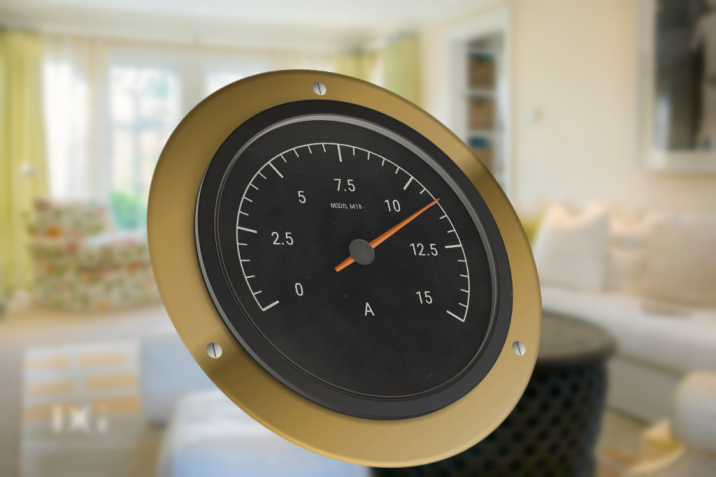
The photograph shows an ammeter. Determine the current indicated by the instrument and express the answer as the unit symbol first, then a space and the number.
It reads A 11
